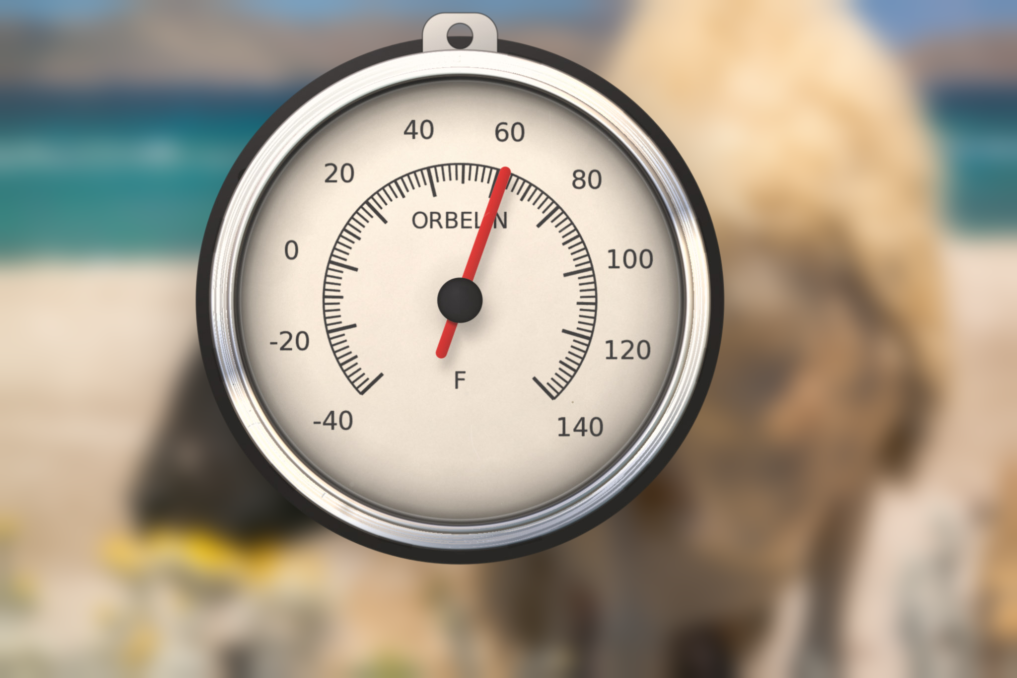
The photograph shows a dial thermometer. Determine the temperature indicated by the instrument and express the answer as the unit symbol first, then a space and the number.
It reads °F 62
